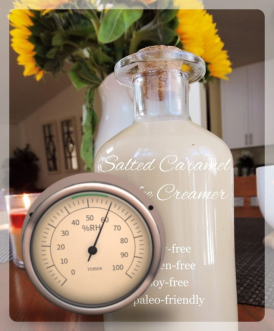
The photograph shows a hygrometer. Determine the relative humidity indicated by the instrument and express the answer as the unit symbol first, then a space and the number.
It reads % 60
